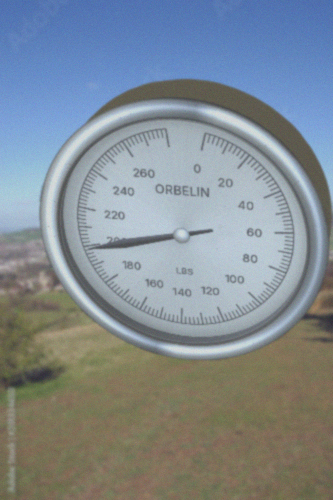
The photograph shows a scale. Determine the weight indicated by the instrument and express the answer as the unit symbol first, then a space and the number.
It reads lb 200
